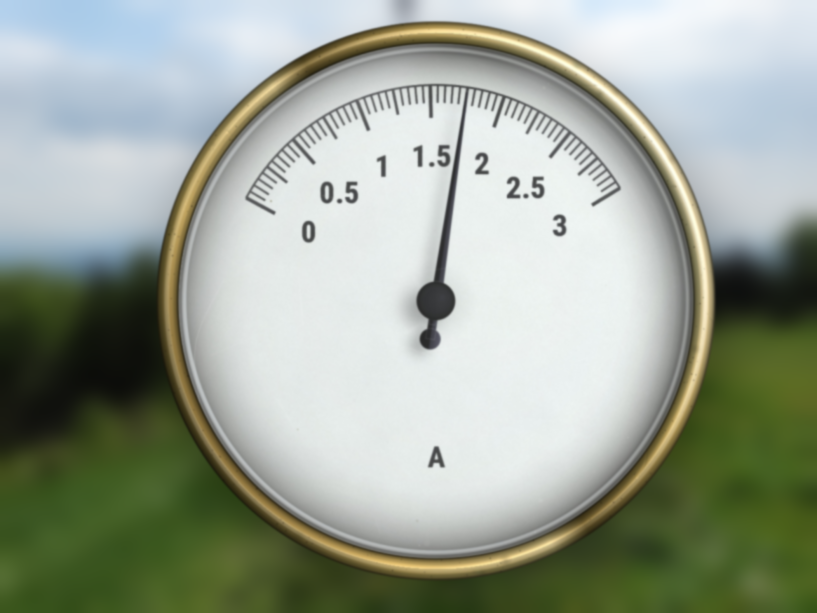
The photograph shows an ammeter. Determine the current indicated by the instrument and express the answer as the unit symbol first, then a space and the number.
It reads A 1.75
